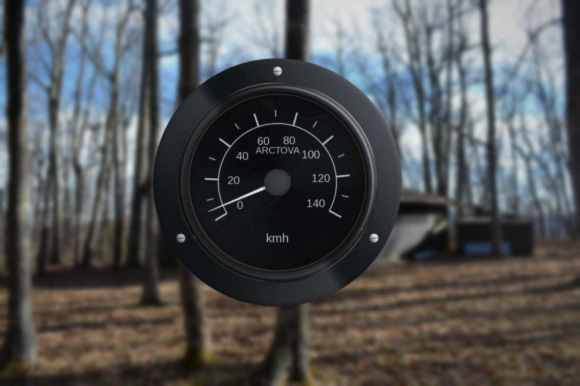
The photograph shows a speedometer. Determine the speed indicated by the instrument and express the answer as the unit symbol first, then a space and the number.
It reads km/h 5
